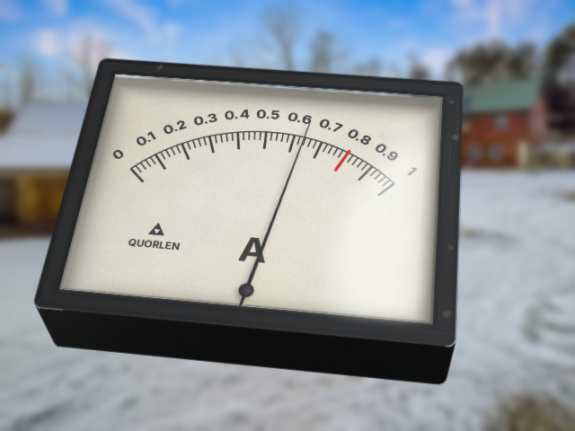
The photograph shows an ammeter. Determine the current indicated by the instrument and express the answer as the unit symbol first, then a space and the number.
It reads A 0.64
